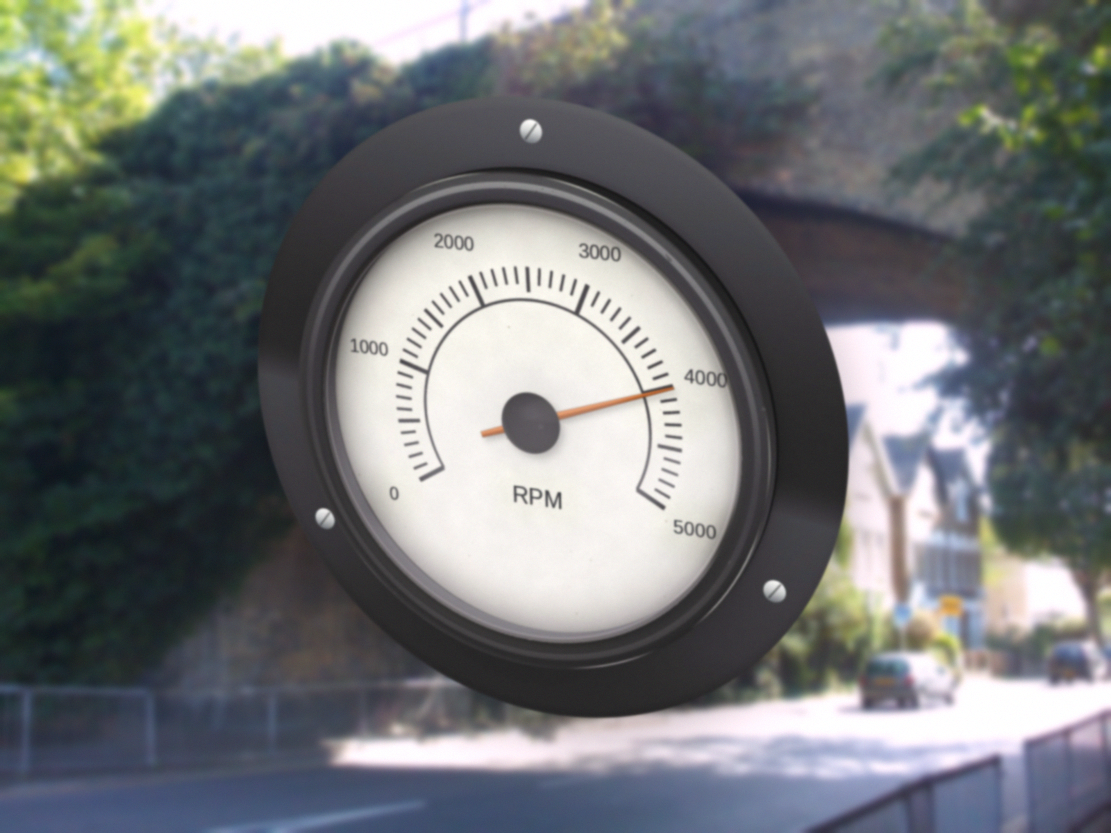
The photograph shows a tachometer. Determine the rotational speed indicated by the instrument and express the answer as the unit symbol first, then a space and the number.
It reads rpm 4000
